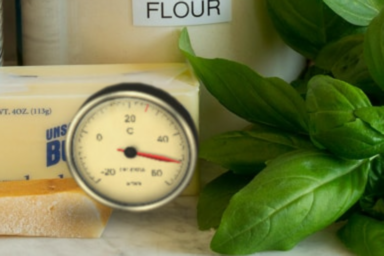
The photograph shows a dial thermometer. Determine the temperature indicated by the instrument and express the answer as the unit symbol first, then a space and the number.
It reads °C 50
